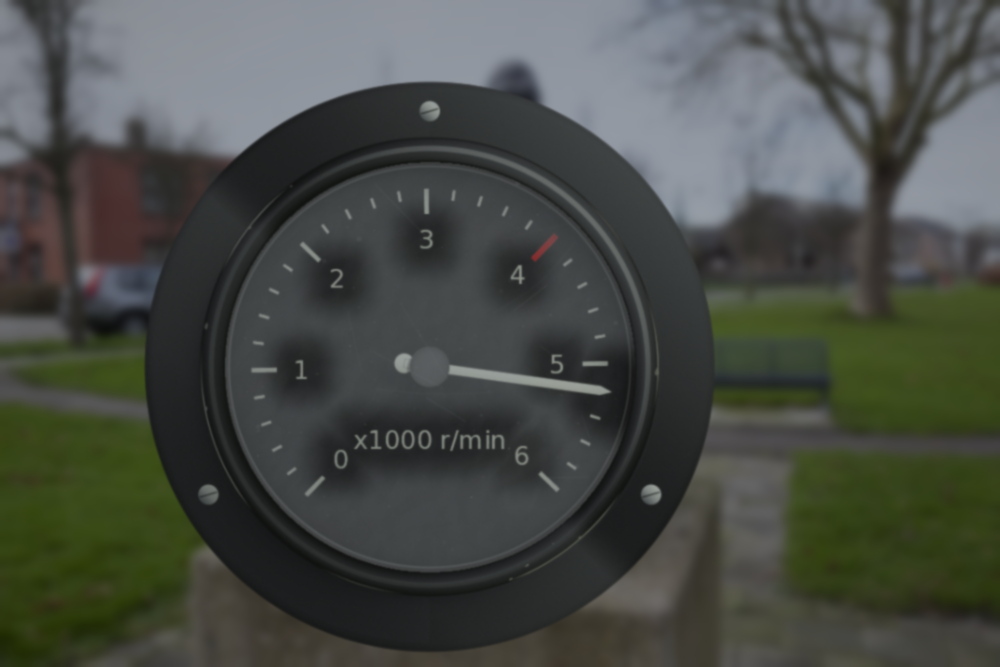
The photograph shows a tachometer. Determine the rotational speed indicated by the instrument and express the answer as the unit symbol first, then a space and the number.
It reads rpm 5200
